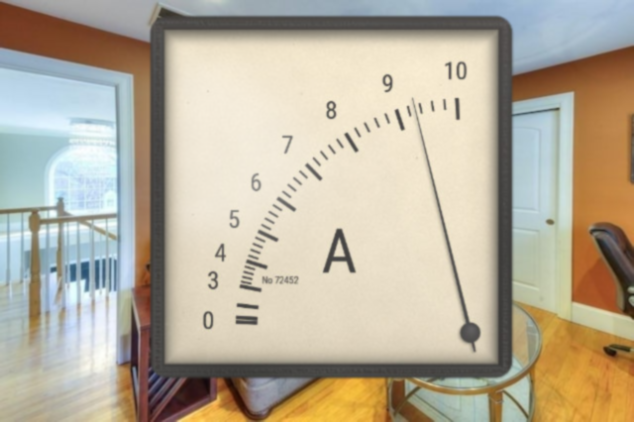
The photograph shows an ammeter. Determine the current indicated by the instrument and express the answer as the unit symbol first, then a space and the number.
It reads A 9.3
